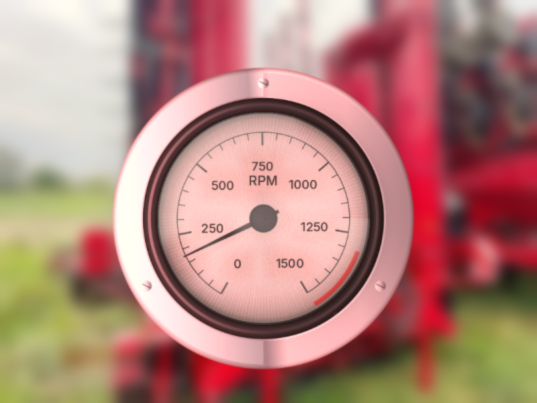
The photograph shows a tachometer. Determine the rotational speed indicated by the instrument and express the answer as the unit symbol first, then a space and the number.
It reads rpm 175
